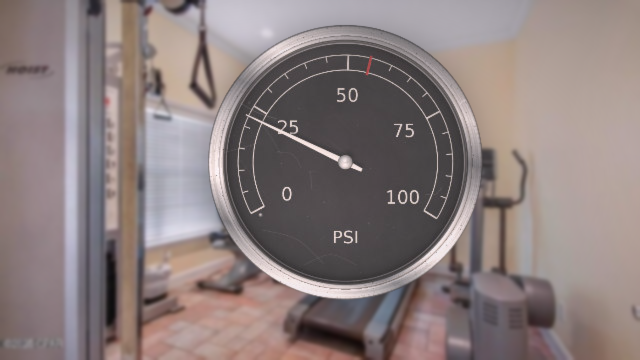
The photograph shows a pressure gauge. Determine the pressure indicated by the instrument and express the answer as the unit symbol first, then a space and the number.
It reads psi 22.5
